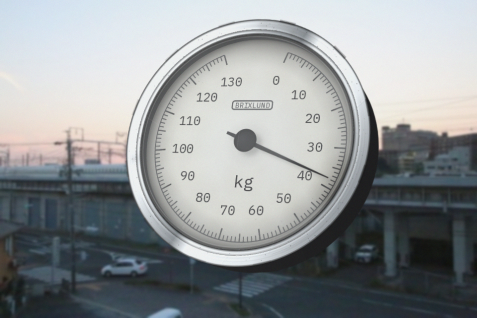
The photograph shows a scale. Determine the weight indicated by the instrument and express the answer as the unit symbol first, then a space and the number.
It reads kg 38
